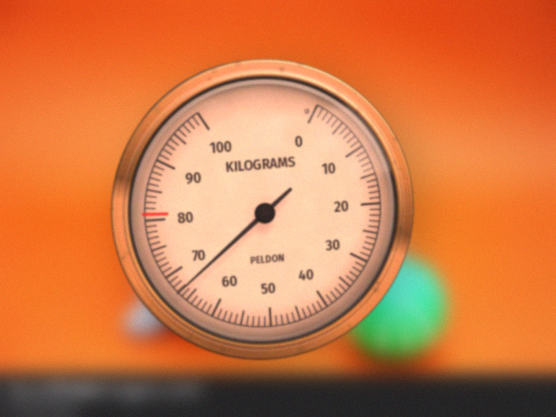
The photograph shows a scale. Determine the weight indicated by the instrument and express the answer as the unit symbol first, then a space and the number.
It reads kg 67
